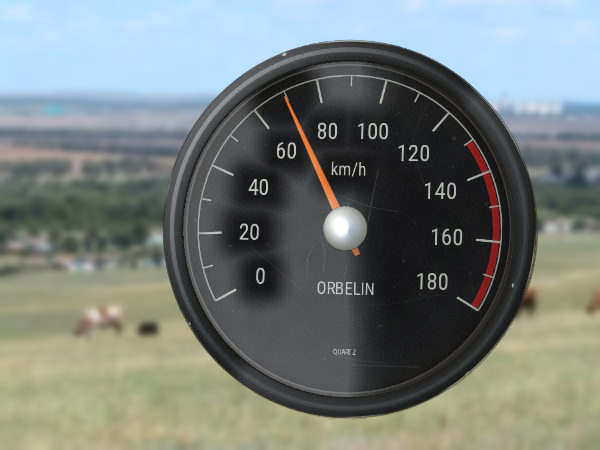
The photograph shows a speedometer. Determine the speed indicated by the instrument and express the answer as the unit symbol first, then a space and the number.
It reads km/h 70
